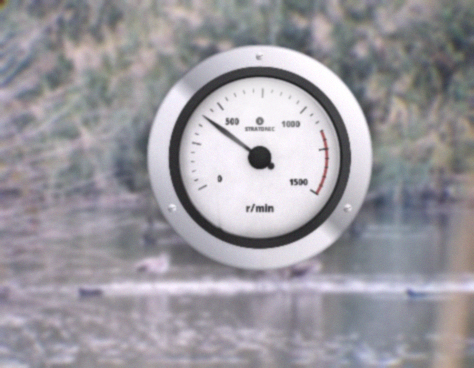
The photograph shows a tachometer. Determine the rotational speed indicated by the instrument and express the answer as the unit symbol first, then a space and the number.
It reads rpm 400
